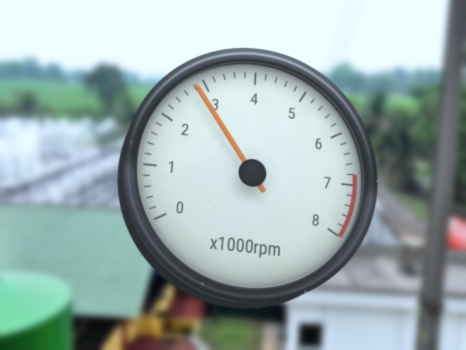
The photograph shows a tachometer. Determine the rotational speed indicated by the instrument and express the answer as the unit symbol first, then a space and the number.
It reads rpm 2800
